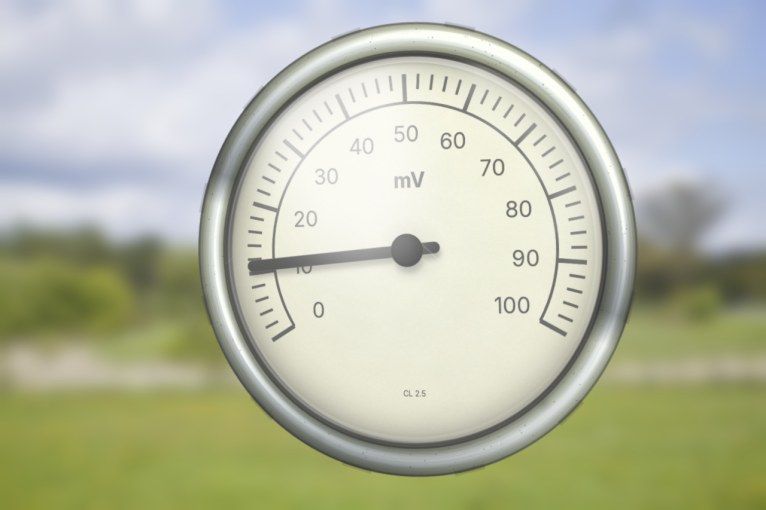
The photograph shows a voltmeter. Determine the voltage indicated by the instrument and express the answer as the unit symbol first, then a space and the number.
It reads mV 11
